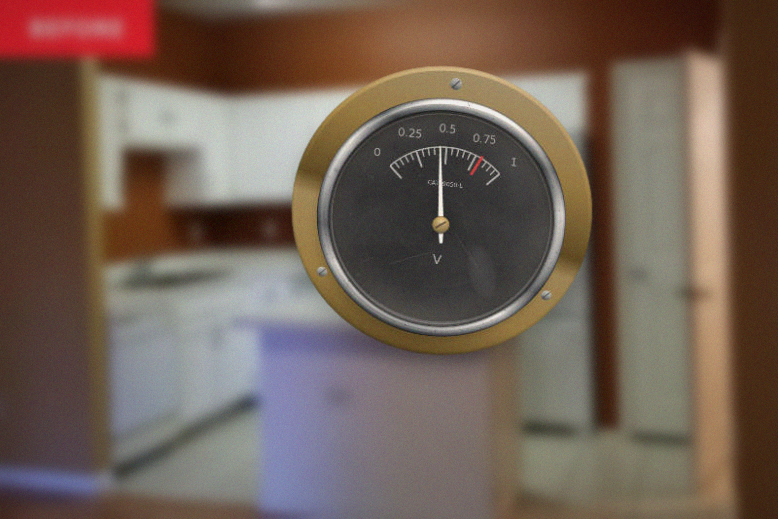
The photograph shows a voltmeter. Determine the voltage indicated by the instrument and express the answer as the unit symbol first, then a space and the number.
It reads V 0.45
